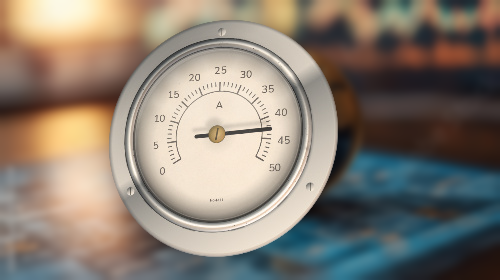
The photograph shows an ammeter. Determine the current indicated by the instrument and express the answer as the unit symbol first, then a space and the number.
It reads A 43
